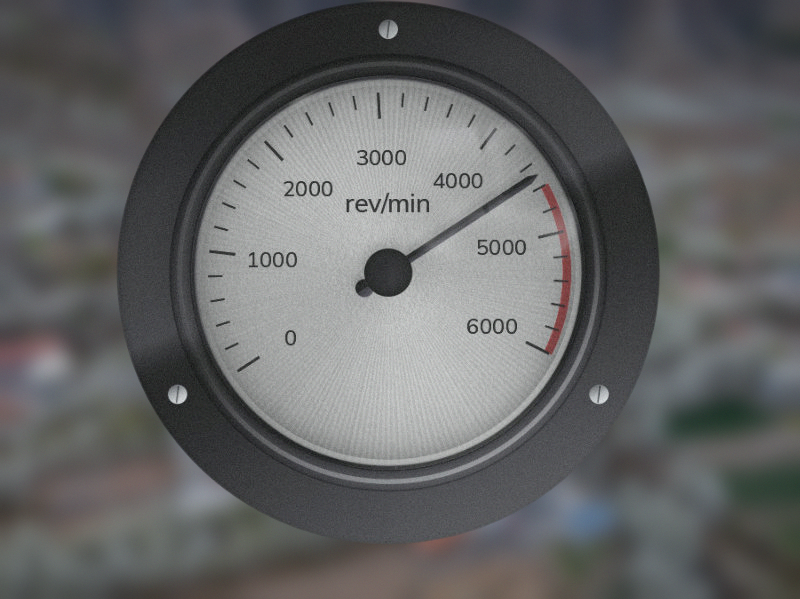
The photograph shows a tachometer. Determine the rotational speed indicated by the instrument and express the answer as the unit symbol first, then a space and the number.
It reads rpm 4500
